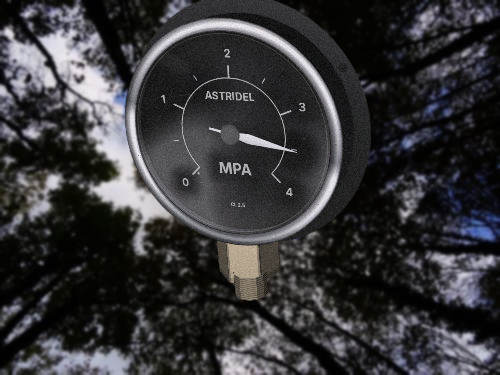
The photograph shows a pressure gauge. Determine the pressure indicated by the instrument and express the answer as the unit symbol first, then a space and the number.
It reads MPa 3.5
